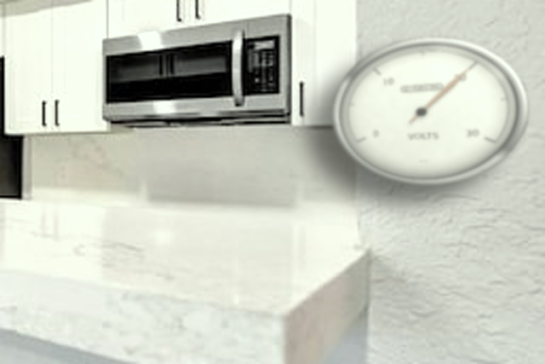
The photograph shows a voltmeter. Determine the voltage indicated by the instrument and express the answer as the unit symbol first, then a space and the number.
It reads V 20
